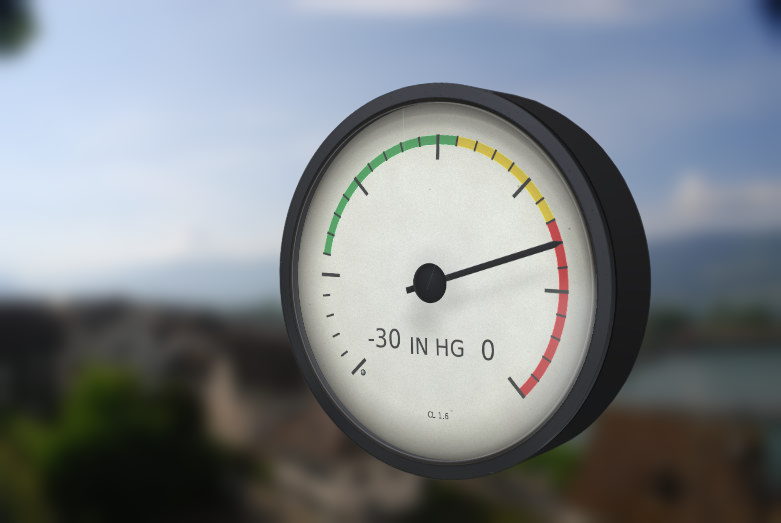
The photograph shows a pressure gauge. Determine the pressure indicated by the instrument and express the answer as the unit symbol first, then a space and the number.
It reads inHg -7
